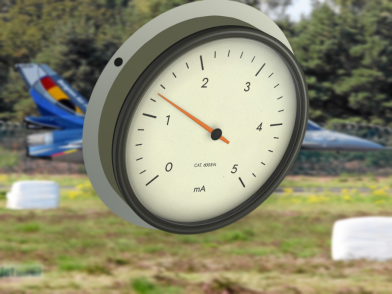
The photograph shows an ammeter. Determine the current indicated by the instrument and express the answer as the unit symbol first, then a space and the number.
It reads mA 1.3
